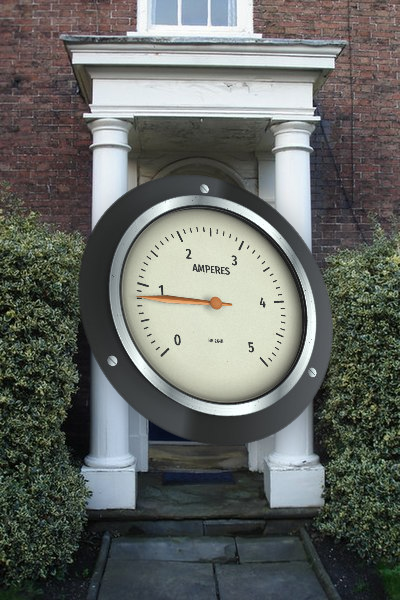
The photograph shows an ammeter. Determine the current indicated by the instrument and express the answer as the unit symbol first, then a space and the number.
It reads A 0.8
